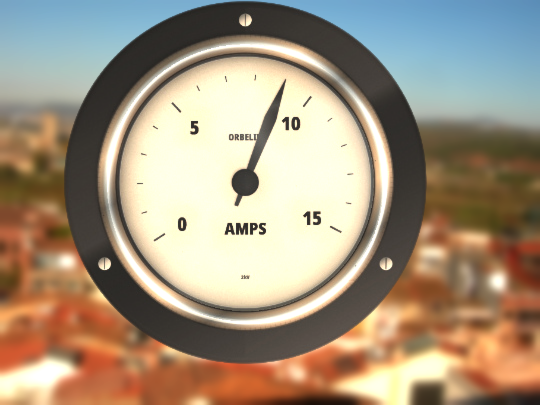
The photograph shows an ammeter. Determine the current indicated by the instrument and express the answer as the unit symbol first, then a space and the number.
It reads A 9
